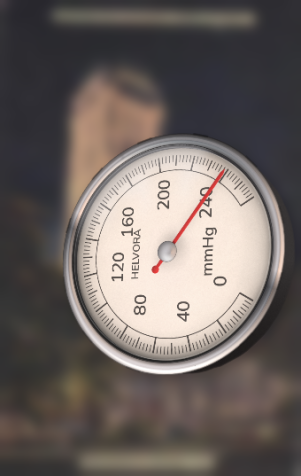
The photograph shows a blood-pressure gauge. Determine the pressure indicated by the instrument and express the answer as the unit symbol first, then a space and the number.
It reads mmHg 240
